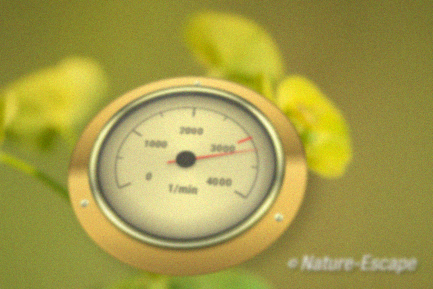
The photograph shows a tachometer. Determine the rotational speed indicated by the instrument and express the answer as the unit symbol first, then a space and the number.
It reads rpm 3250
